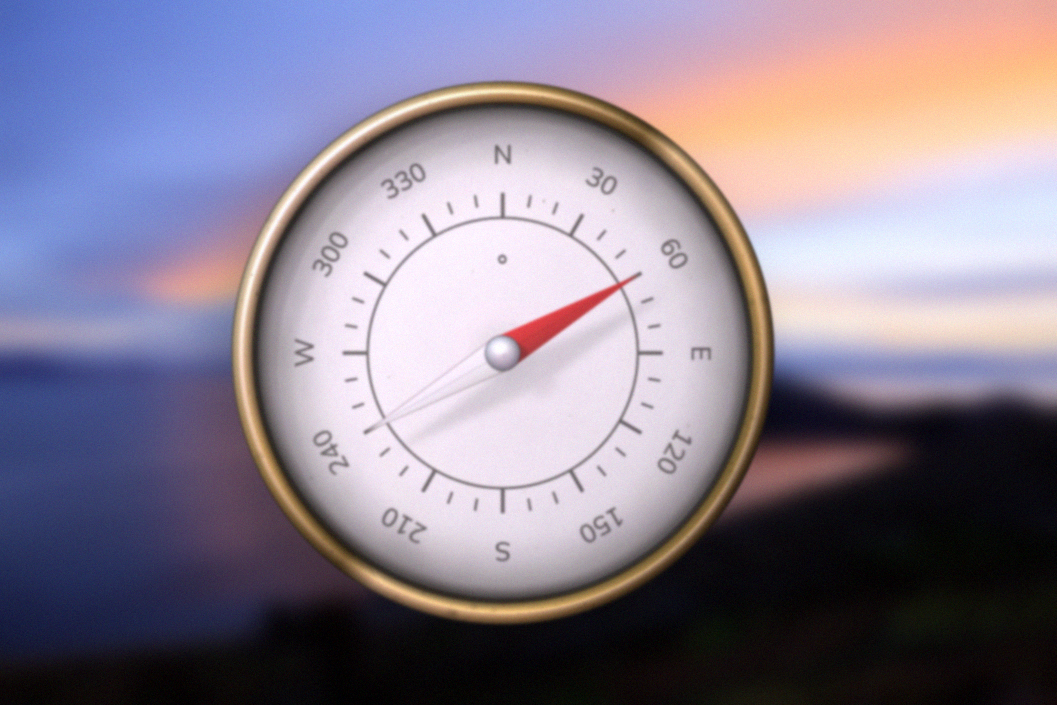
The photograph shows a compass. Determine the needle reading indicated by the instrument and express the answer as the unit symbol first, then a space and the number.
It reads ° 60
